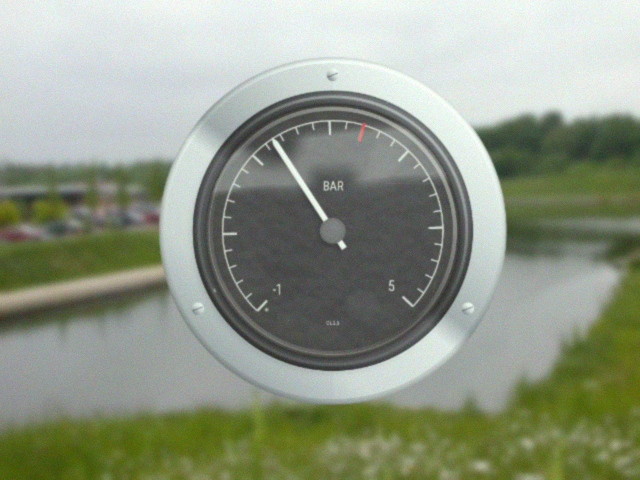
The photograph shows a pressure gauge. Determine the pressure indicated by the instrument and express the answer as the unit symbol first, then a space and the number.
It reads bar 1.3
